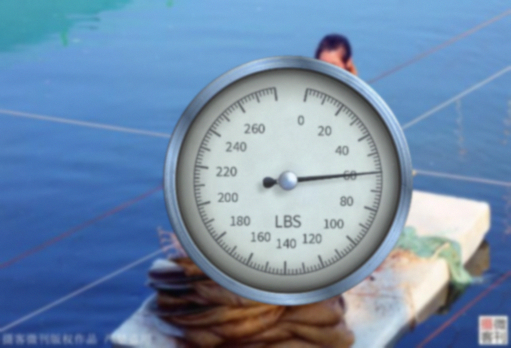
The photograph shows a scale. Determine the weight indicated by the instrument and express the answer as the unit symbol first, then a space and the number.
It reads lb 60
